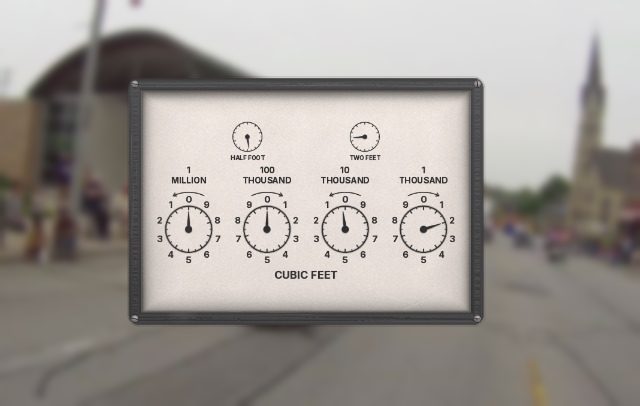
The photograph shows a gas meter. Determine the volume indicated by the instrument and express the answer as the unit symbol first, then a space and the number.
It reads ft³ 200
